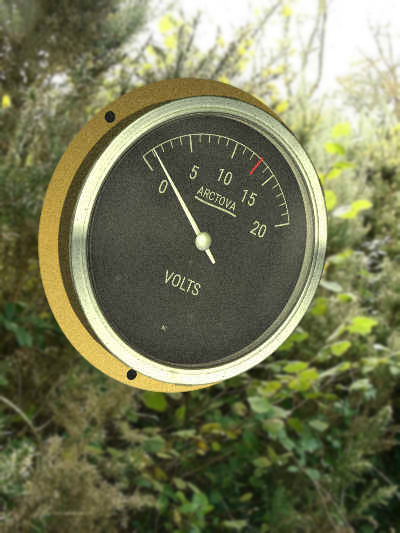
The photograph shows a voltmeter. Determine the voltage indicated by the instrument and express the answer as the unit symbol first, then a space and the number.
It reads V 1
